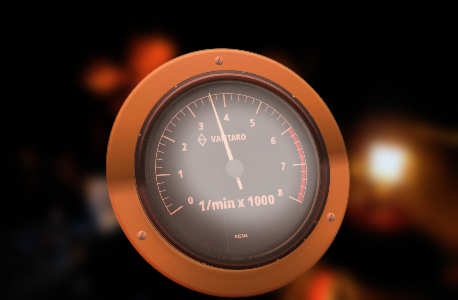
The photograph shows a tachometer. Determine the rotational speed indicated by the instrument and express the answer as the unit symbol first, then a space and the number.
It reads rpm 3600
